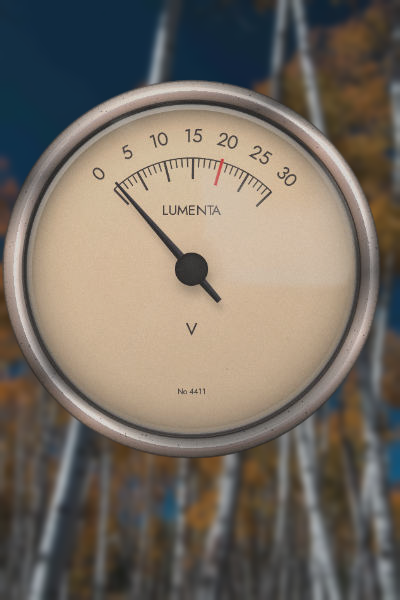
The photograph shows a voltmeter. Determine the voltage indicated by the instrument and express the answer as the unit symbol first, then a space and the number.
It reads V 1
